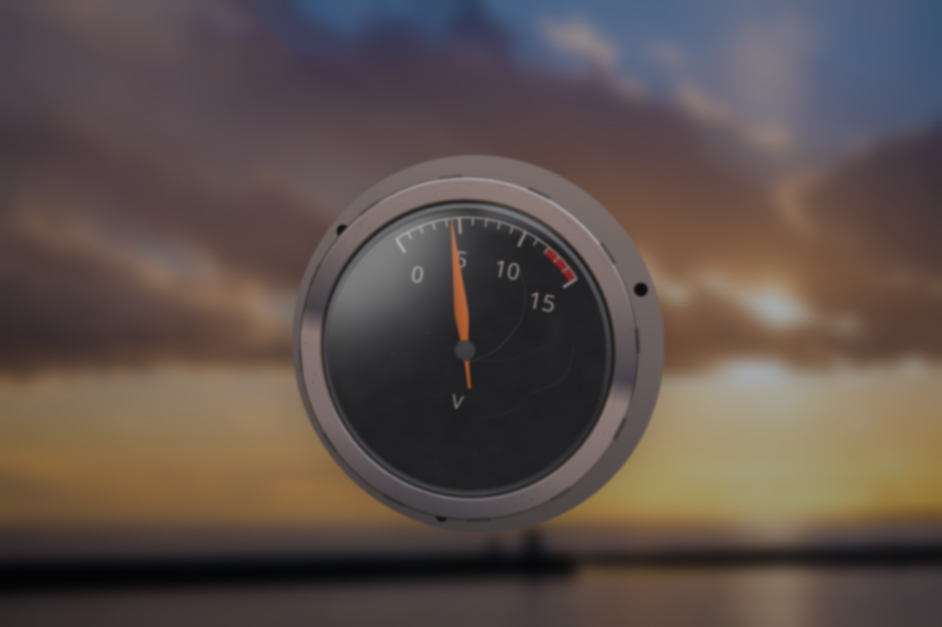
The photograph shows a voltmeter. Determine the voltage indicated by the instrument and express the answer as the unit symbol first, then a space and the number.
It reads V 4.5
